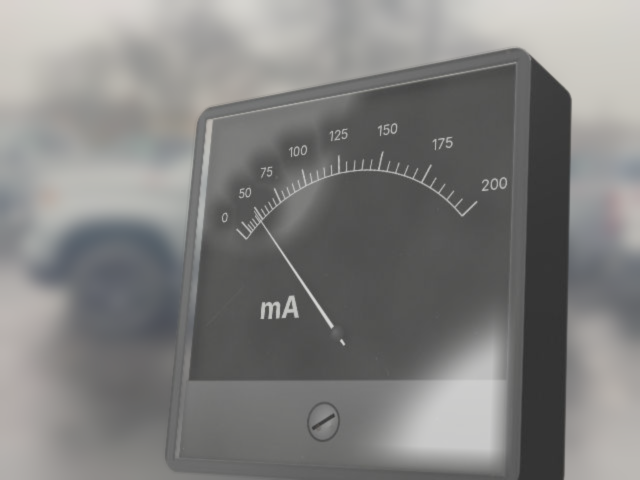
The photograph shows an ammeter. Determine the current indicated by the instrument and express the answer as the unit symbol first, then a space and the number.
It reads mA 50
